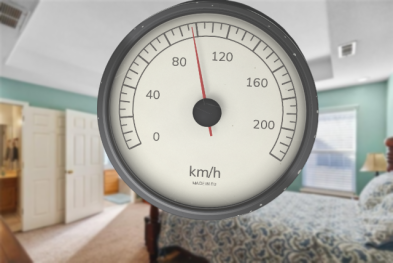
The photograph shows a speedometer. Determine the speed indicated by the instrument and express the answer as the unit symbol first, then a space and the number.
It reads km/h 97.5
